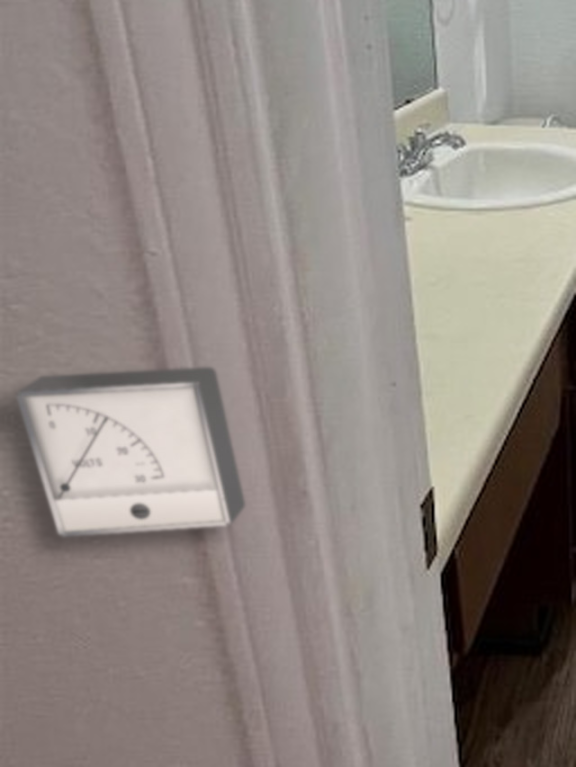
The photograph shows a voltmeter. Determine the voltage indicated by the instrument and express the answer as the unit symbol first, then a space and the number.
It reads V 12
